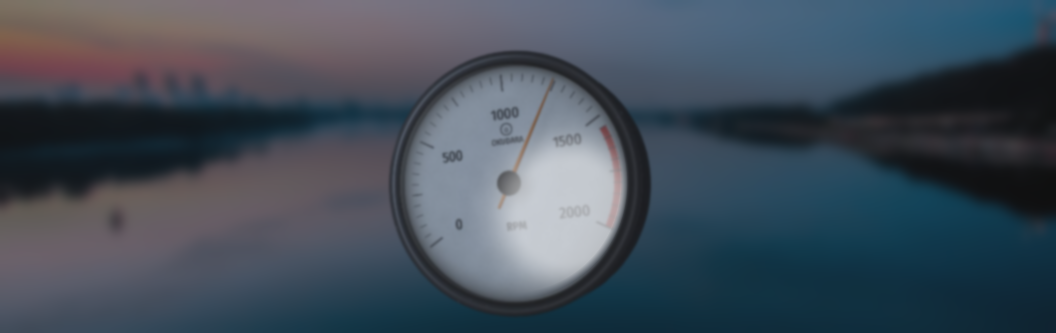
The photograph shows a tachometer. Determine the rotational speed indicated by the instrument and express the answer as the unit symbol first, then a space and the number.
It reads rpm 1250
